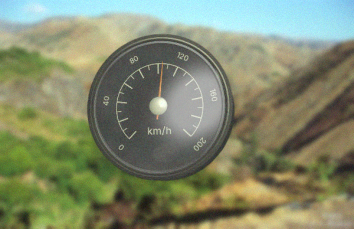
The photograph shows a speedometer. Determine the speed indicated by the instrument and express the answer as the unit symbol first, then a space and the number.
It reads km/h 105
